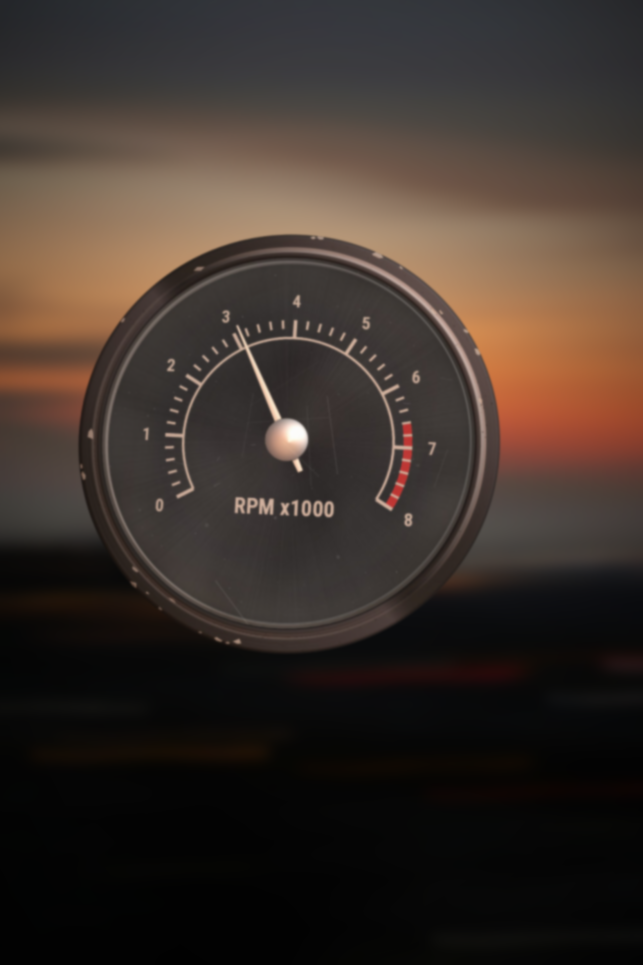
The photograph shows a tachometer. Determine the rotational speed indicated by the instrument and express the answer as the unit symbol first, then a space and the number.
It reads rpm 3100
